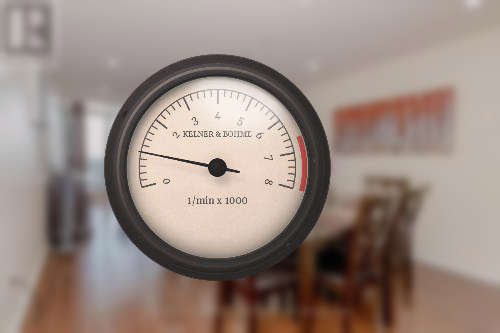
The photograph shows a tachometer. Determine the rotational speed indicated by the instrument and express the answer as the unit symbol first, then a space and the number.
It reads rpm 1000
